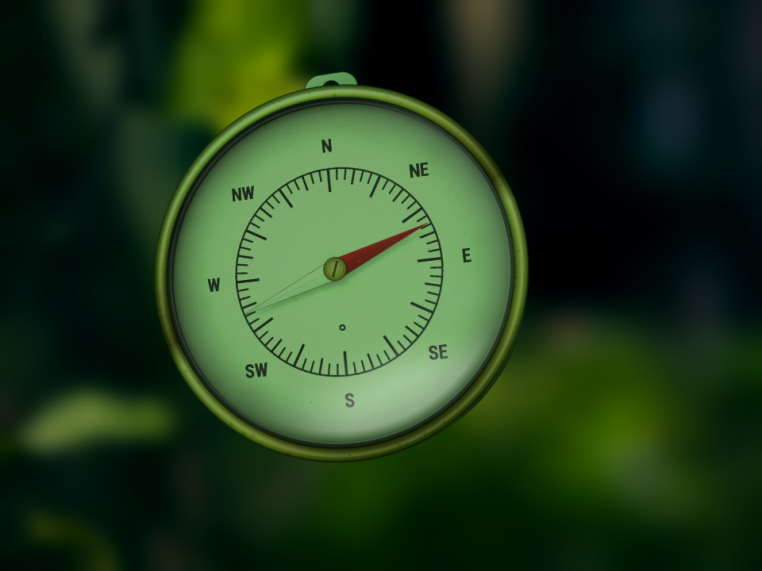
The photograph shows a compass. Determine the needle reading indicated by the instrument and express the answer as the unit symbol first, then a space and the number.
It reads ° 70
